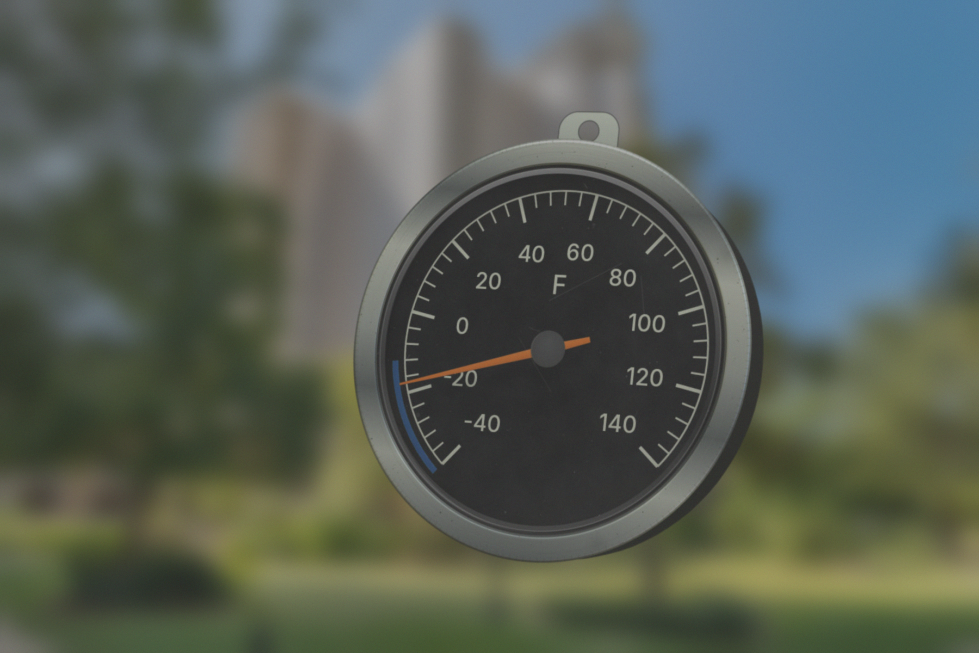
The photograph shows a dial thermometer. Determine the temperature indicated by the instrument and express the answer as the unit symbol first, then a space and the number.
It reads °F -18
